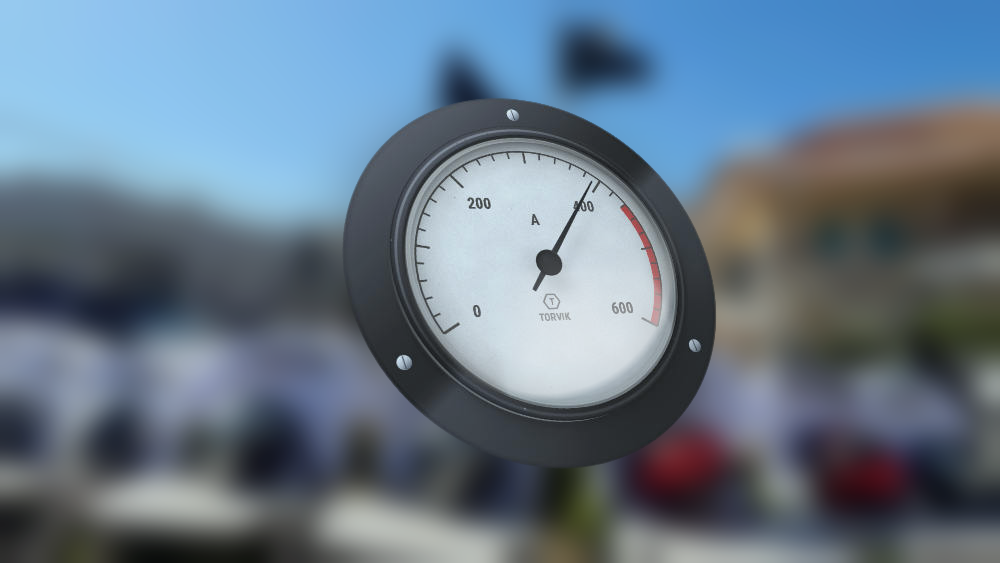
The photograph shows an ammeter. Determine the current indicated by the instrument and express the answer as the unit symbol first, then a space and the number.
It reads A 390
